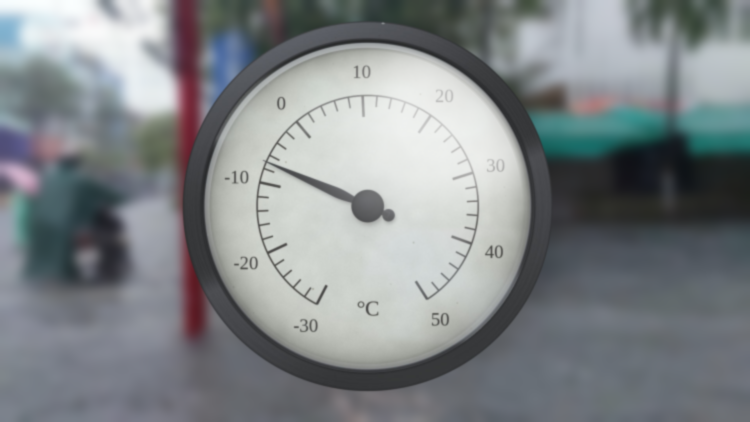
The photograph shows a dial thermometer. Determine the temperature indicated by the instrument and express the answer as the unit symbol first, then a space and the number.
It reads °C -7
